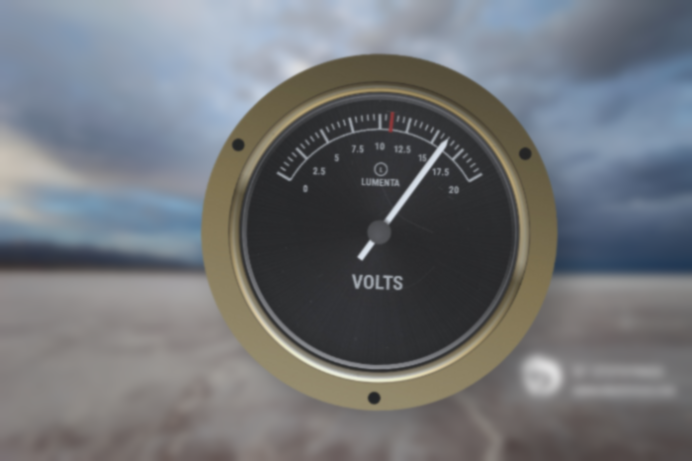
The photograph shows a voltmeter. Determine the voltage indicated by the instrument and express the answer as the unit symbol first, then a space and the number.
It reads V 16
